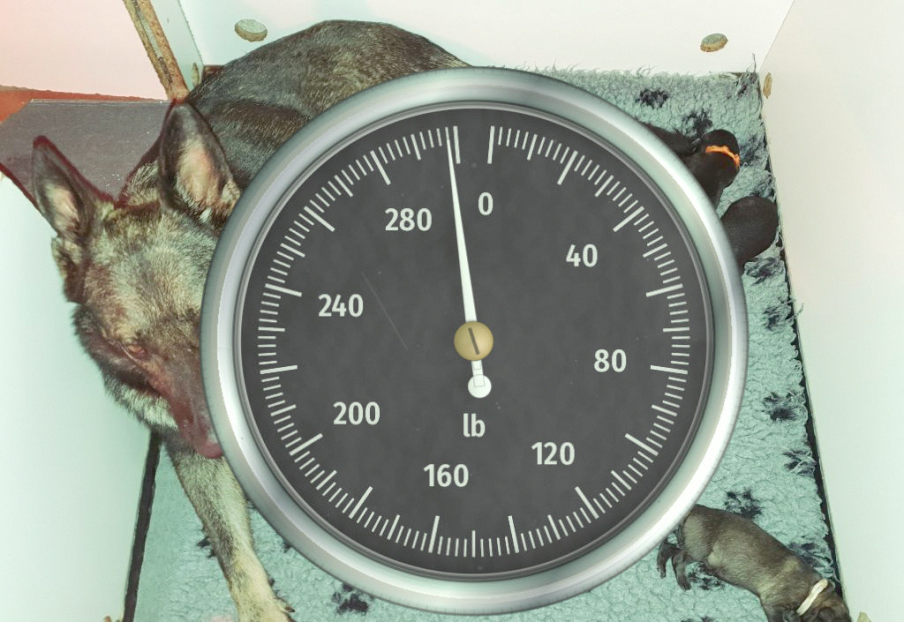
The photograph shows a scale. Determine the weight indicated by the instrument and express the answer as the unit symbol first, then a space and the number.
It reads lb 298
